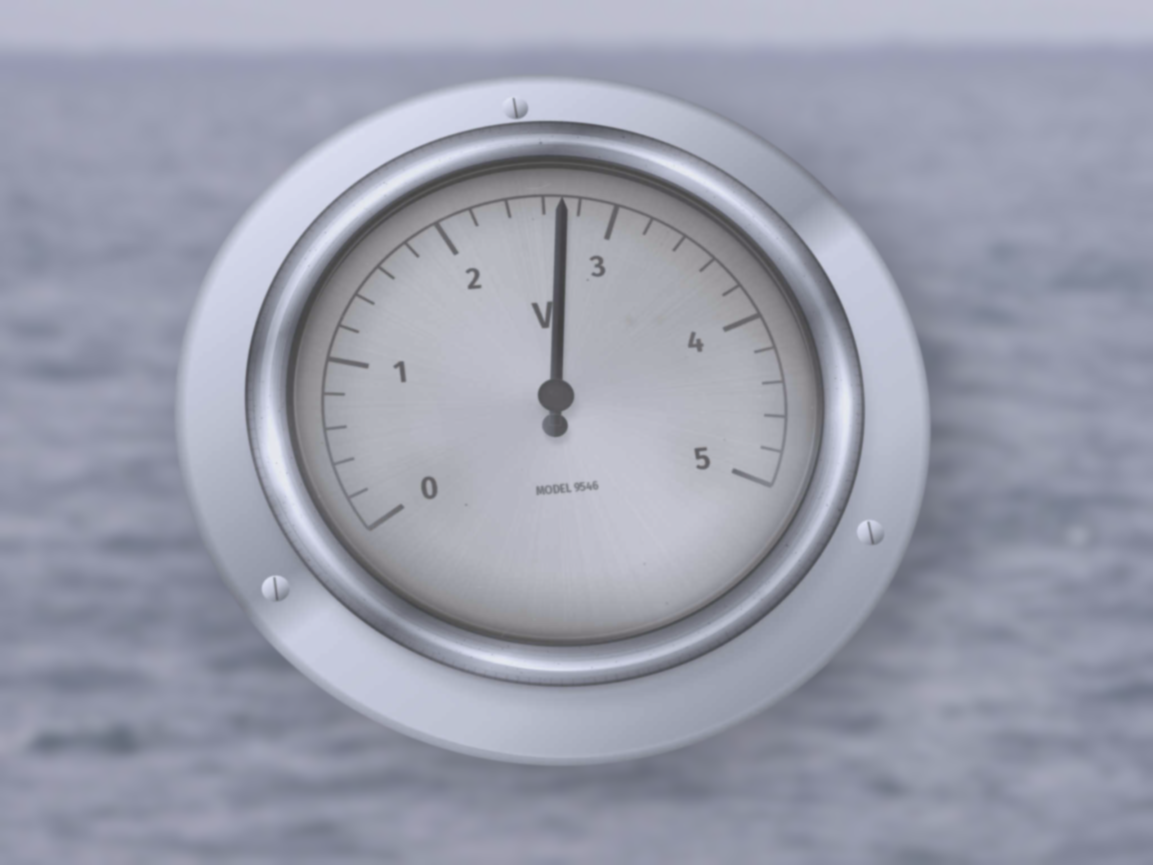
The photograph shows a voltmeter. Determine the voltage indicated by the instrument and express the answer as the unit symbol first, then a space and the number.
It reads V 2.7
